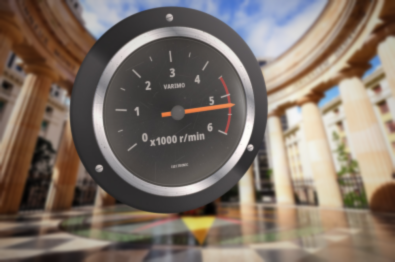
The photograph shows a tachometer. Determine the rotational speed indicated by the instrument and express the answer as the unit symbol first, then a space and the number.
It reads rpm 5250
